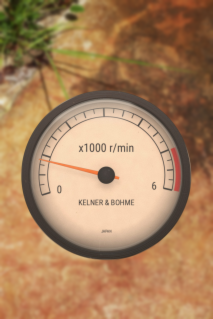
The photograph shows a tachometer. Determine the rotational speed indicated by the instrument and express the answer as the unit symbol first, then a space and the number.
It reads rpm 875
